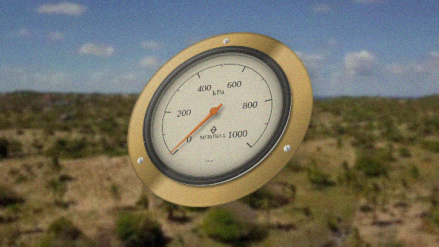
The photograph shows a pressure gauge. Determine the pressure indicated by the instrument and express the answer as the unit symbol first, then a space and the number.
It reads kPa 0
